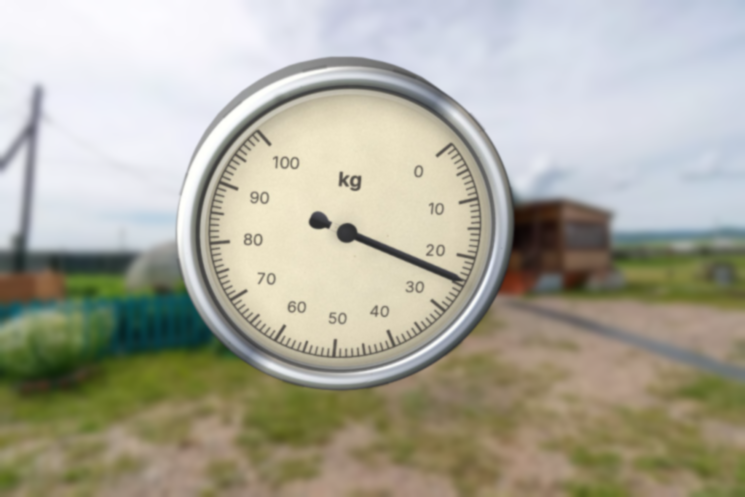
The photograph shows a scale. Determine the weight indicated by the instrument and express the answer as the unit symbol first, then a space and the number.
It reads kg 24
